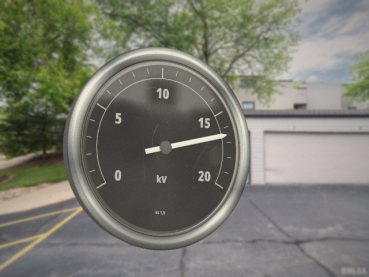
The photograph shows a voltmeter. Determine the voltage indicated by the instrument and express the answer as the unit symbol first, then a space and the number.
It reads kV 16.5
